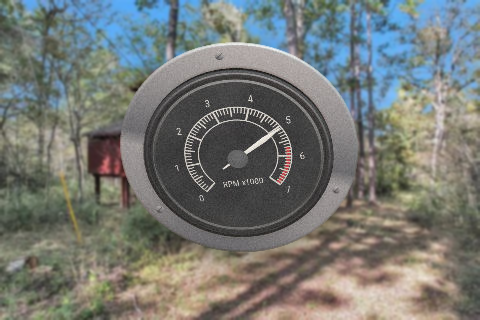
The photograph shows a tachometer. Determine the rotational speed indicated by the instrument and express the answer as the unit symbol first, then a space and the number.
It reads rpm 5000
